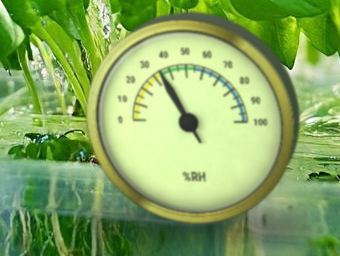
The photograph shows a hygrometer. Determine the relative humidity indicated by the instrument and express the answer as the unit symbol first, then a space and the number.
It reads % 35
